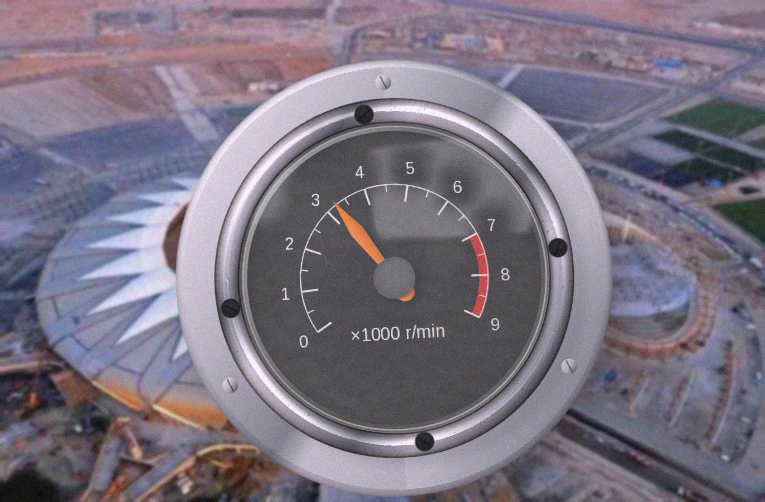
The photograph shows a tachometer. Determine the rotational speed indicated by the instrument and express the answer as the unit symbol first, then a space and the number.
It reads rpm 3250
